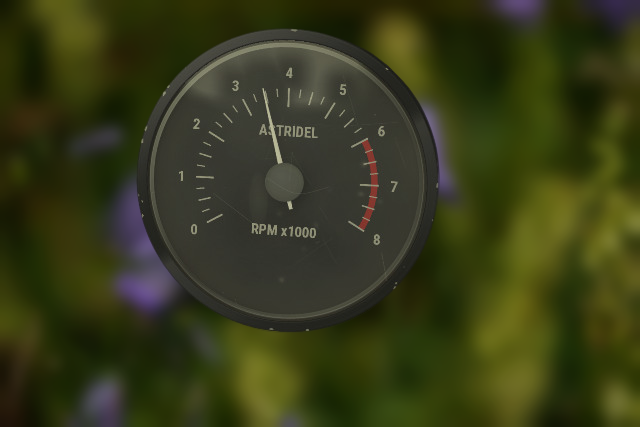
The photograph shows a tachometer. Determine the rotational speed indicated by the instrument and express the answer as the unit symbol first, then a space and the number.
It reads rpm 3500
